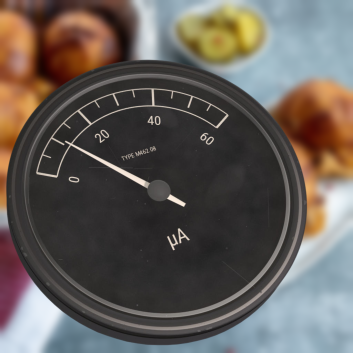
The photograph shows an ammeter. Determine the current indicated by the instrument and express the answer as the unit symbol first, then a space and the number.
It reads µA 10
